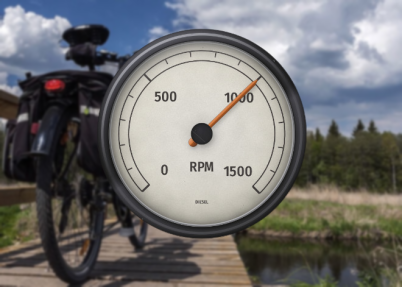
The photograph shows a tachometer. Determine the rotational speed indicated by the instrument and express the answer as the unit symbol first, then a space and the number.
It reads rpm 1000
